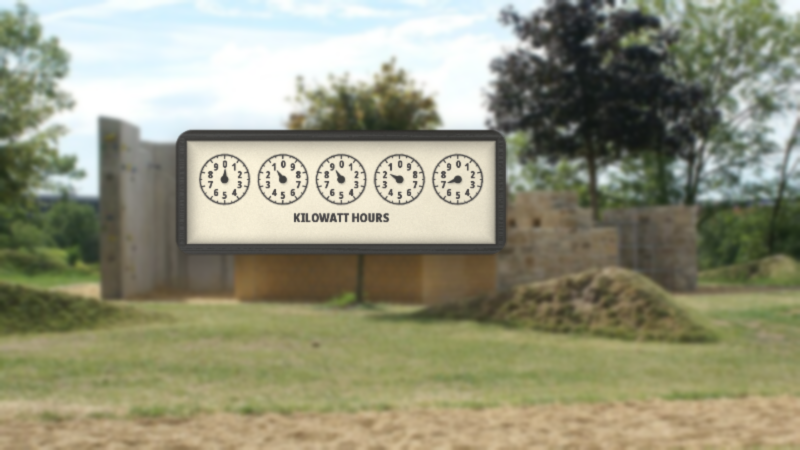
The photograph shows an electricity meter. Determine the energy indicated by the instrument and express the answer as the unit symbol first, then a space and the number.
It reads kWh 917
